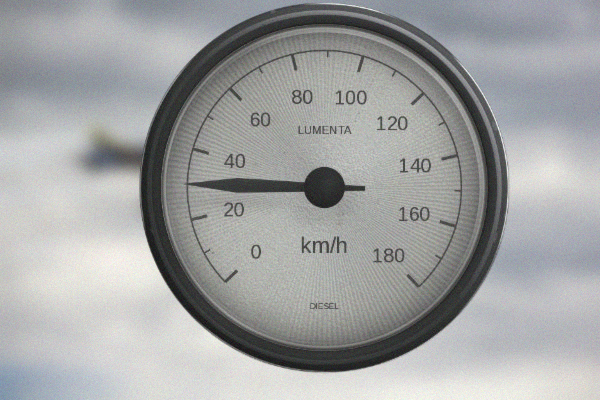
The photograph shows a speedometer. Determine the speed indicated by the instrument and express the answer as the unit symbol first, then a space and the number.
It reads km/h 30
